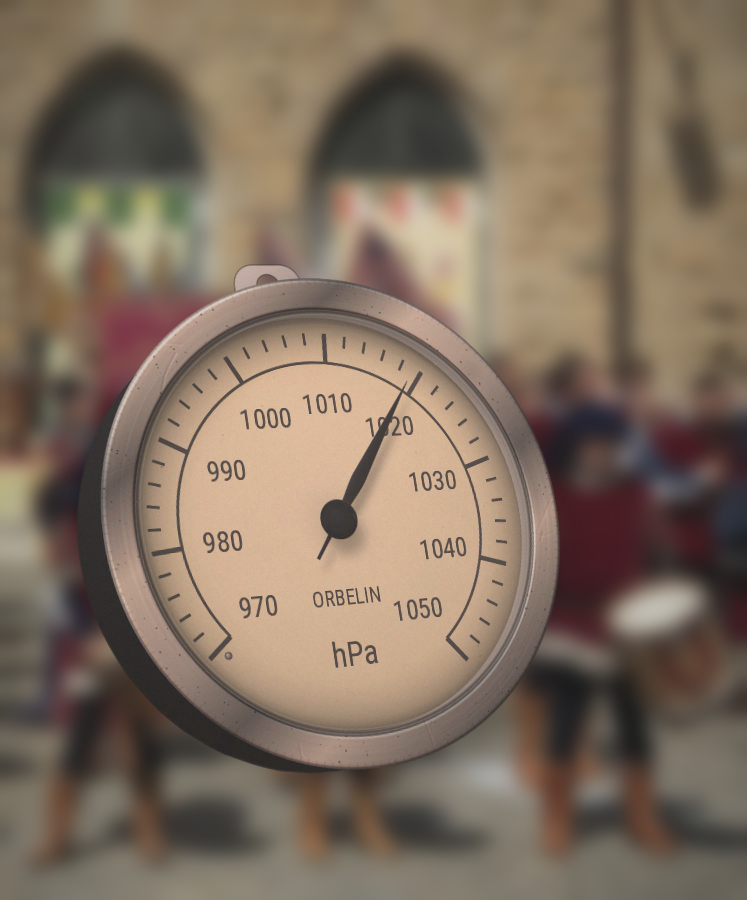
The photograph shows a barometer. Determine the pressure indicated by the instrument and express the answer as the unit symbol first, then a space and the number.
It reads hPa 1019
